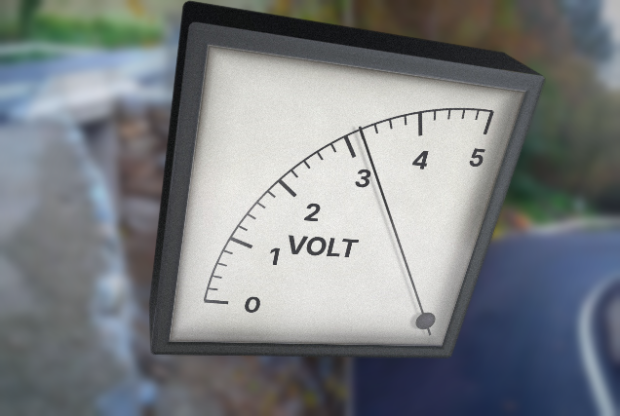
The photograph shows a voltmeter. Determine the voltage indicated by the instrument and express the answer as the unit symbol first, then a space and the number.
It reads V 3.2
